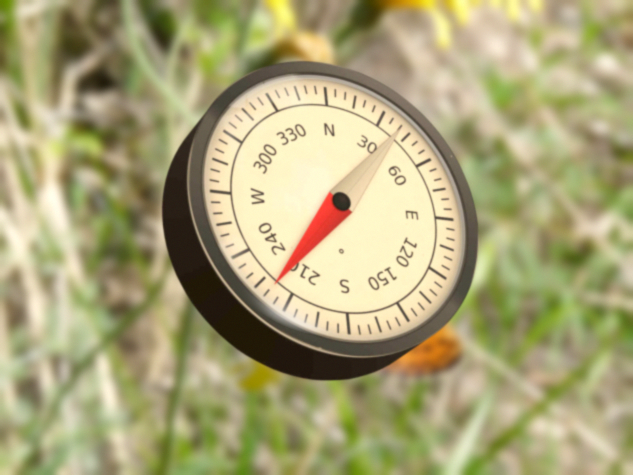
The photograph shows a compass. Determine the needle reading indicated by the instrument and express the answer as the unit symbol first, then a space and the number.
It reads ° 220
